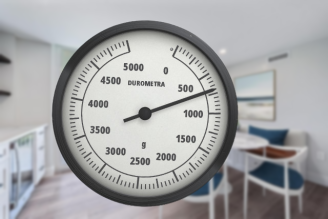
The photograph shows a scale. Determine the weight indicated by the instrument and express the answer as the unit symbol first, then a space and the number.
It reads g 700
